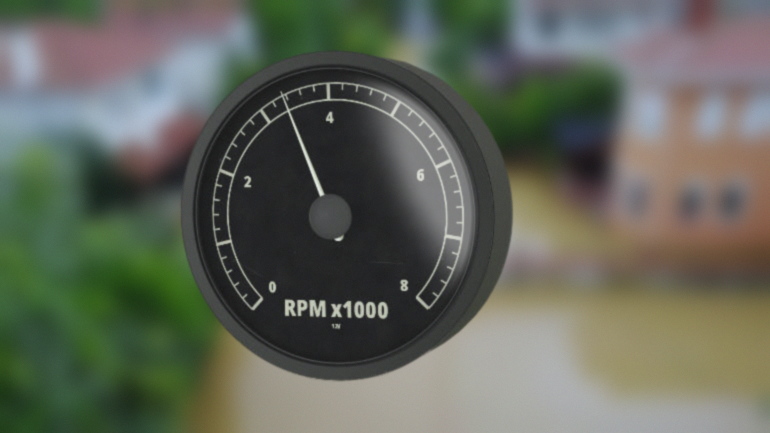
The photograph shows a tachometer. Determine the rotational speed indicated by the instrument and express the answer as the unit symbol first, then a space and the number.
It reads rpm 3400
